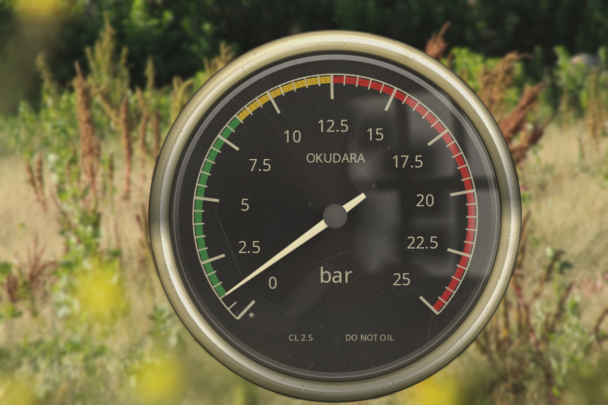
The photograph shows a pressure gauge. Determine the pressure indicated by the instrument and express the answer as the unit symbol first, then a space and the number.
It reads bar 1
